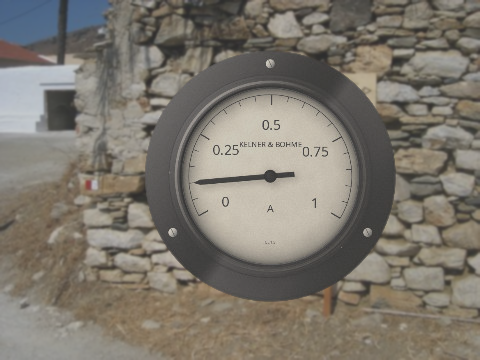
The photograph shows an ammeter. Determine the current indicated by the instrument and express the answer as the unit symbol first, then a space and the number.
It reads A 0.1
